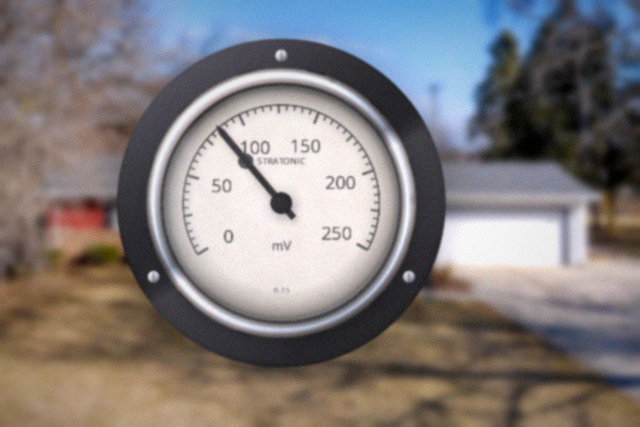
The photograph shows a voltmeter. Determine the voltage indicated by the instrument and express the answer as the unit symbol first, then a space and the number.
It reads mV 85
